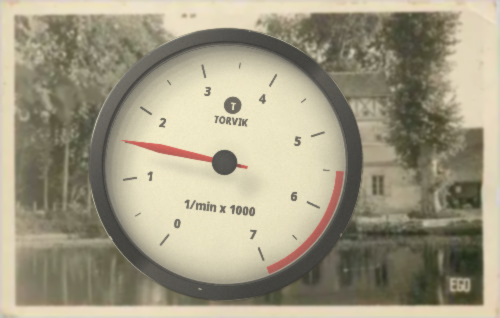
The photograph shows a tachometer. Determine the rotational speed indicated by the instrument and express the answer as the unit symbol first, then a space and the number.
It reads rpm 1500
